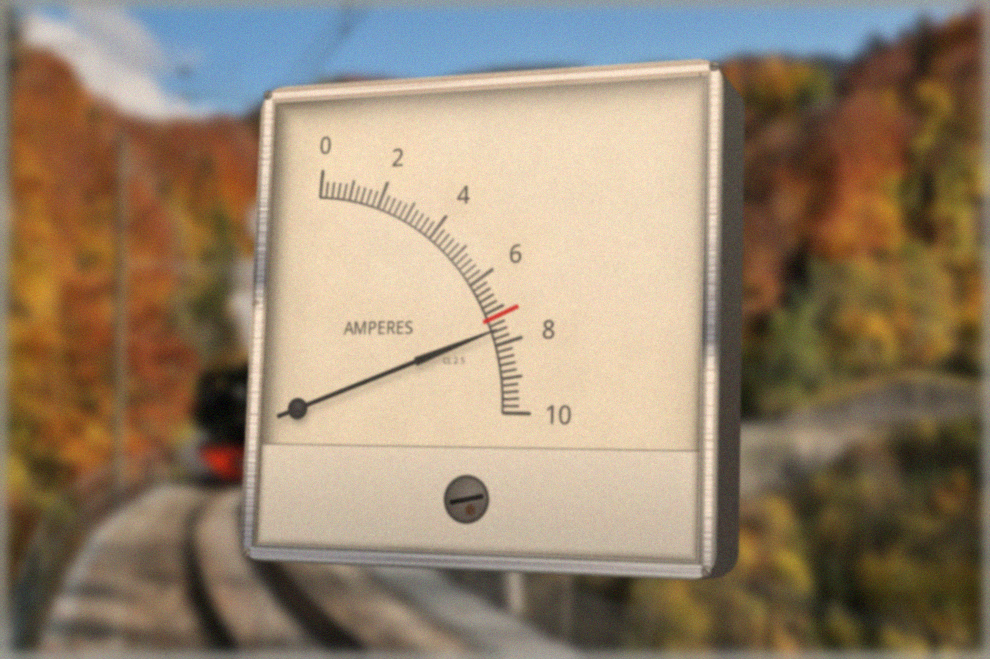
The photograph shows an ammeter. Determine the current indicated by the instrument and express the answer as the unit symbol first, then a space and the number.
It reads A 7.6
